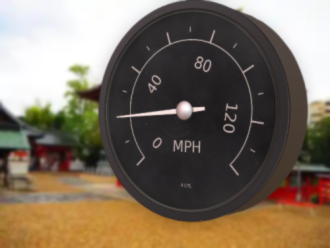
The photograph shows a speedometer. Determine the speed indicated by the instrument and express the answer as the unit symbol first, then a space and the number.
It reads mph 20
